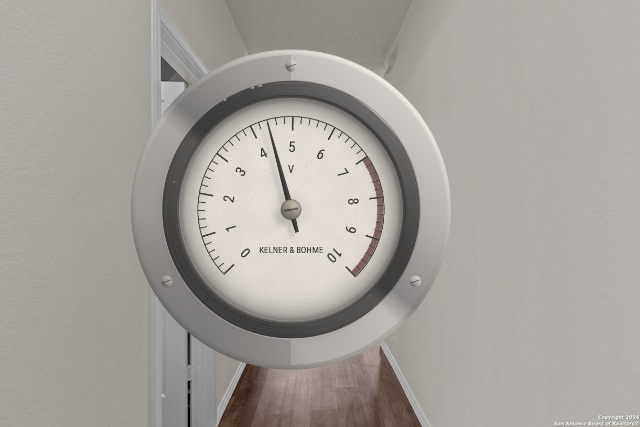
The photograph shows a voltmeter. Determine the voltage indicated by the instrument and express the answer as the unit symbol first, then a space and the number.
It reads V 4.4
